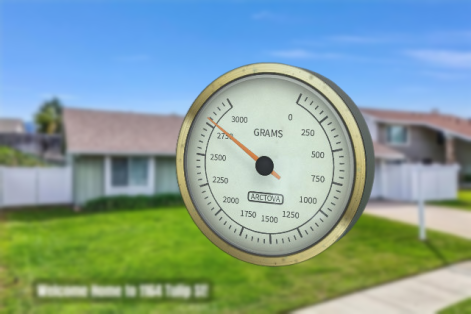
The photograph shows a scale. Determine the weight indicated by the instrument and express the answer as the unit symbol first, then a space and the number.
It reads g 2800
